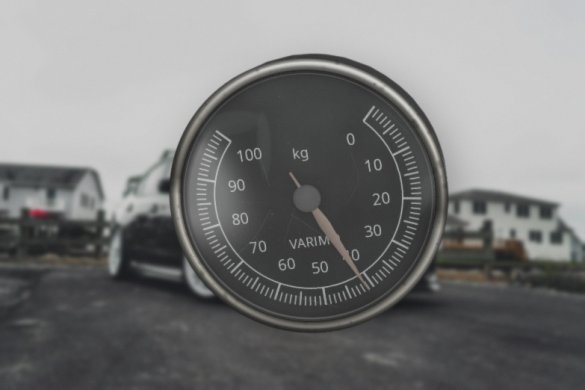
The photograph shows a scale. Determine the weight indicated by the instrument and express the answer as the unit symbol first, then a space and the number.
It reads kg 41
